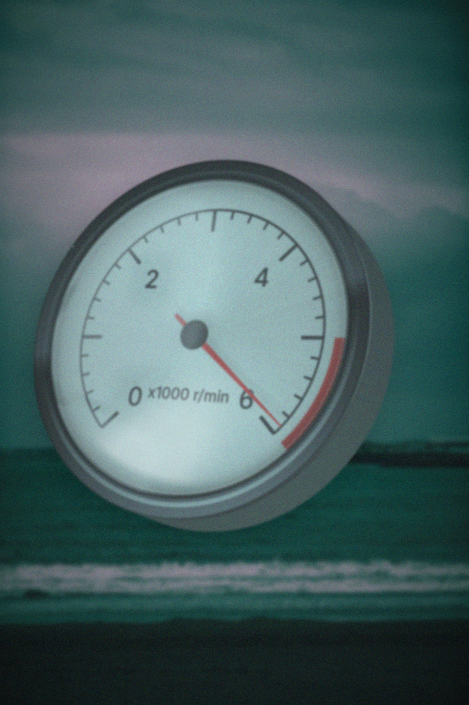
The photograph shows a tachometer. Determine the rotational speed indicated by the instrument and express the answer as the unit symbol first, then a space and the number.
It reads rpm 5900
